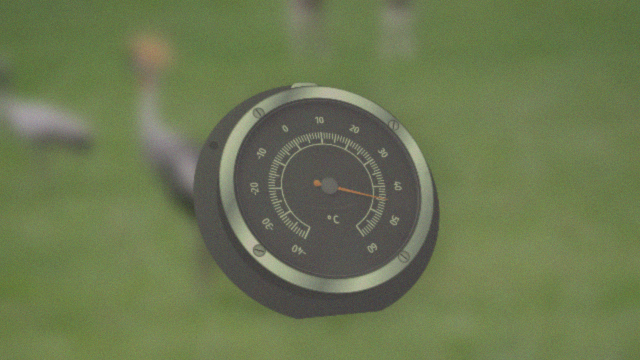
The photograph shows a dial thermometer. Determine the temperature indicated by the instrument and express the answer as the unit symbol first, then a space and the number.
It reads °C 45
